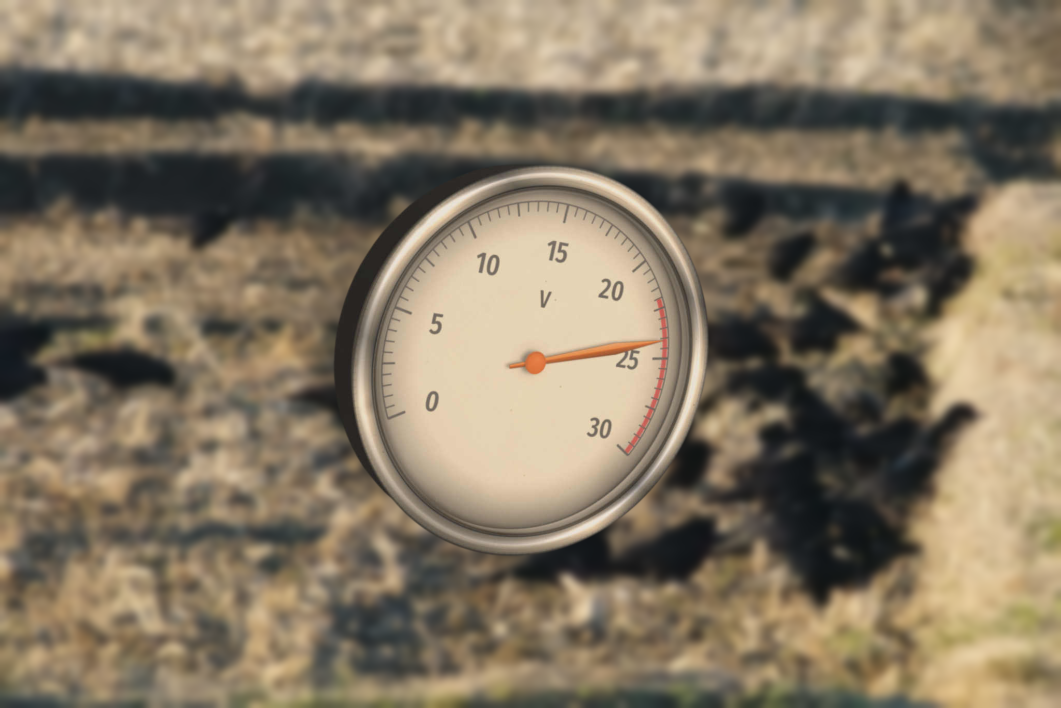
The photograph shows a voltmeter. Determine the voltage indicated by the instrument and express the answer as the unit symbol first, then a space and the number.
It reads V 24
